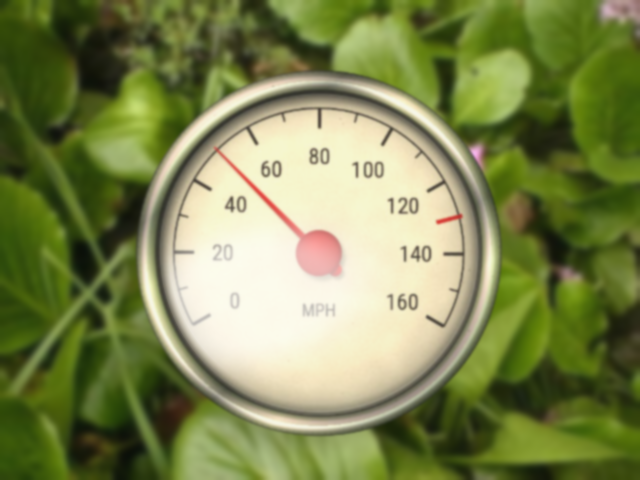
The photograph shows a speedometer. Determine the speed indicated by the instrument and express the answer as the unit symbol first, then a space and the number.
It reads mph 50
